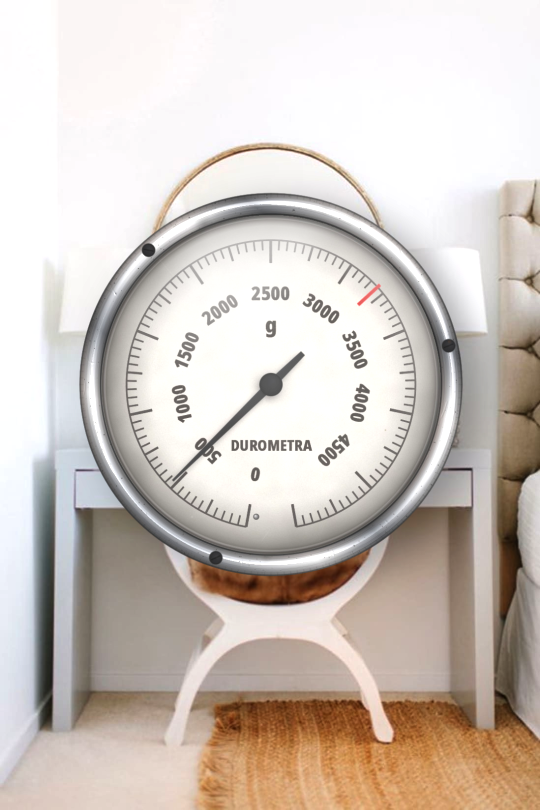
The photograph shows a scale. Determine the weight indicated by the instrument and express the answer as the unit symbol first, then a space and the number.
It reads g 525
